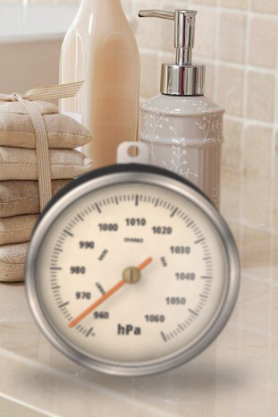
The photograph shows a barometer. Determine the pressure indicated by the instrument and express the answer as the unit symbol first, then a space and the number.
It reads hPa 965
